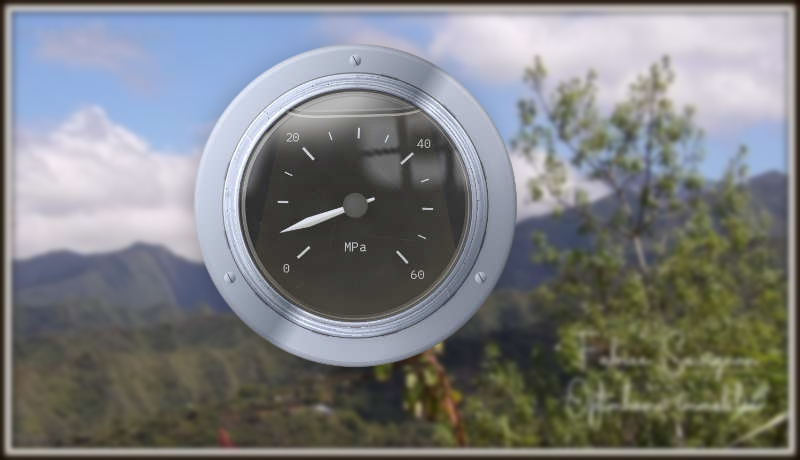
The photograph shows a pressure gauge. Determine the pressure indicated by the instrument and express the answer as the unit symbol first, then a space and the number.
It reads MPa 5
